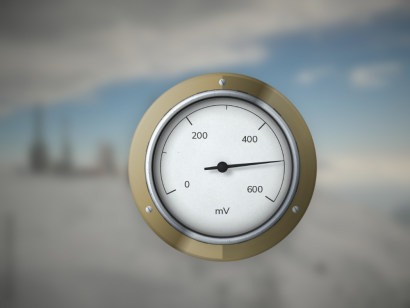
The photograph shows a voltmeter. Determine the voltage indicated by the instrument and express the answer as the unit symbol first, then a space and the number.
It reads mV 500
